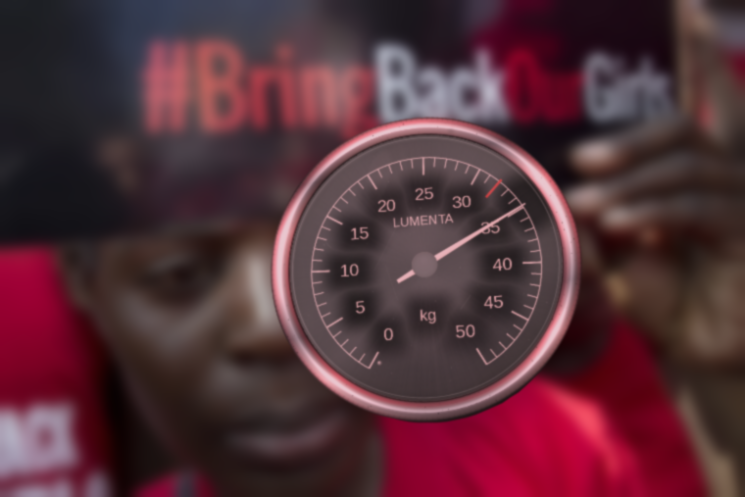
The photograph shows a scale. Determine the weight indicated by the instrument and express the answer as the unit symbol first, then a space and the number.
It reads kg 35
